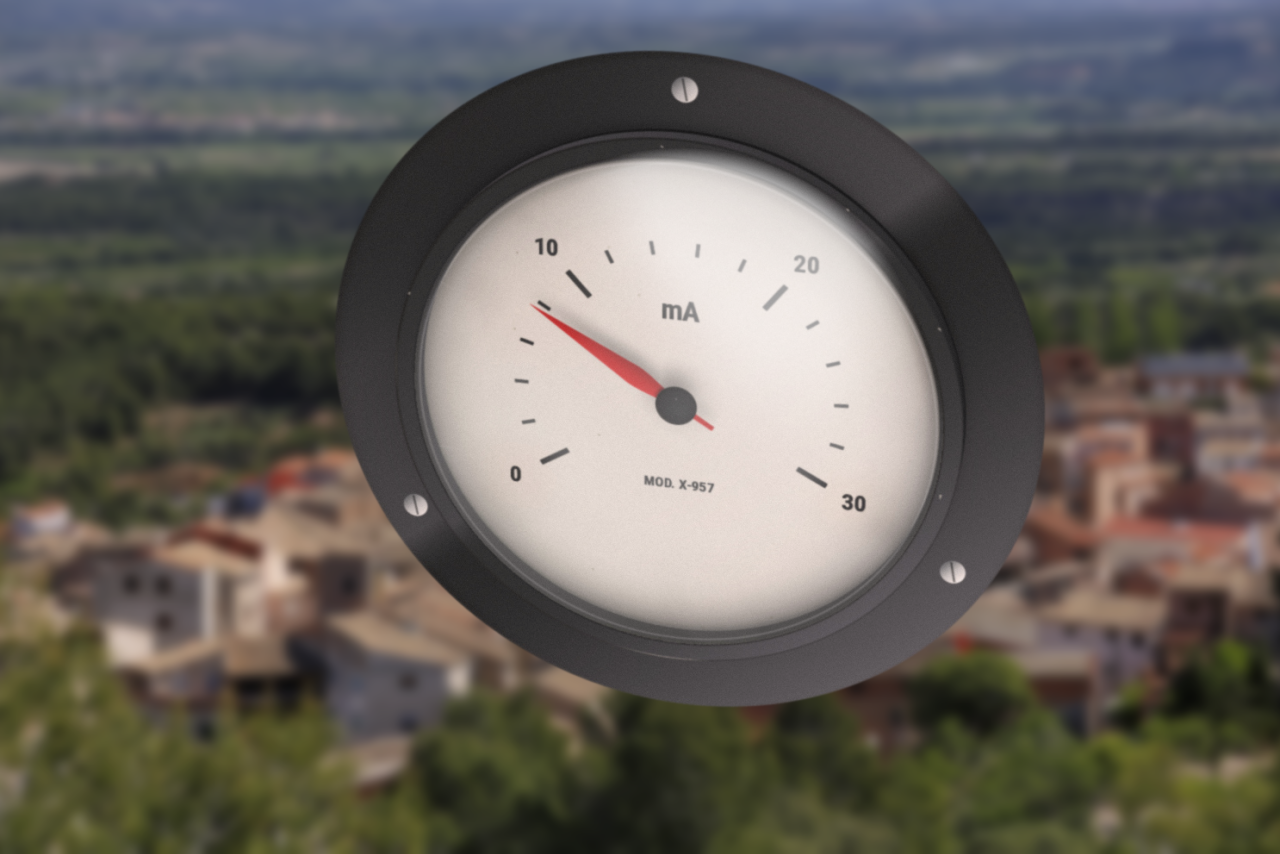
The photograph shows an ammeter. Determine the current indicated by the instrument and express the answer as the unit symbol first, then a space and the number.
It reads mA 8
